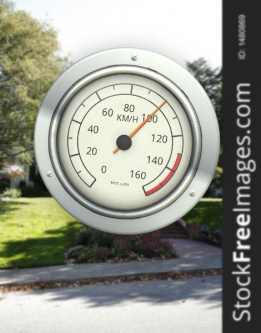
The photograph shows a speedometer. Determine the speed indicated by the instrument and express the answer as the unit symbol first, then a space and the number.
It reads km/h 100
